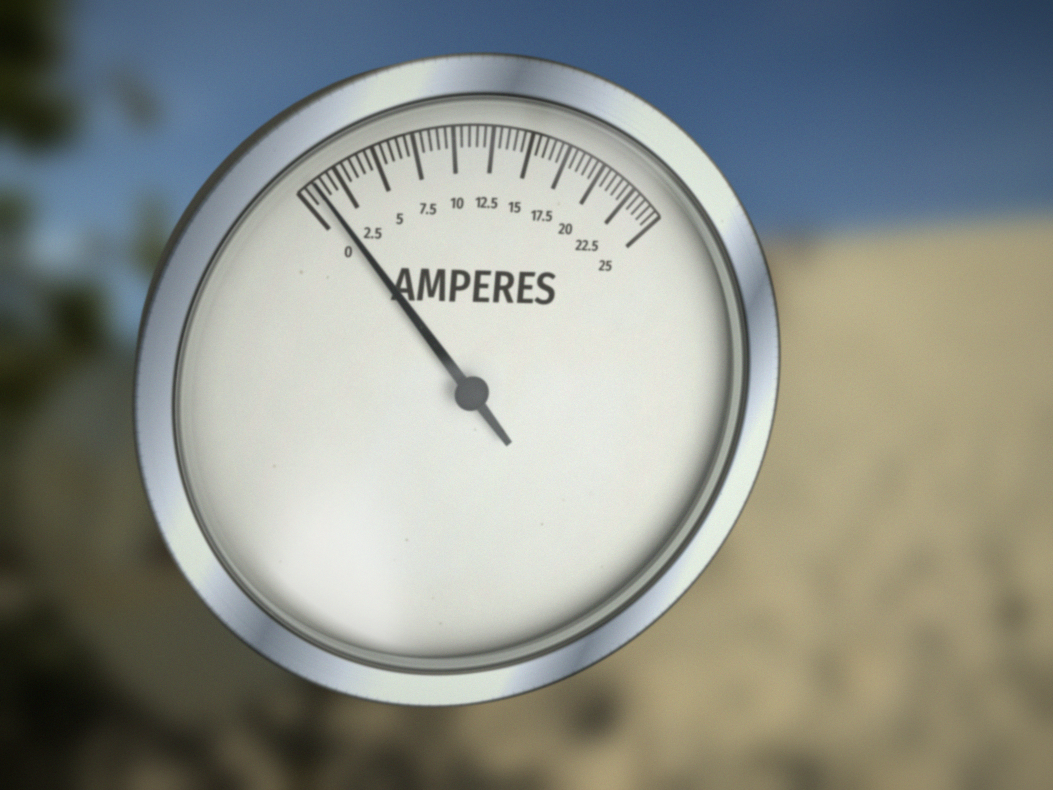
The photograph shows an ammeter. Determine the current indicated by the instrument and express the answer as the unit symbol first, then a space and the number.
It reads A 1
